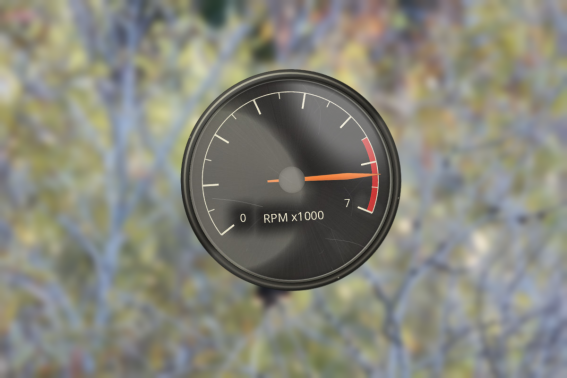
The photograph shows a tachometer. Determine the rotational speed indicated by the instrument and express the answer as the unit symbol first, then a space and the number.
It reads rpm 6250
